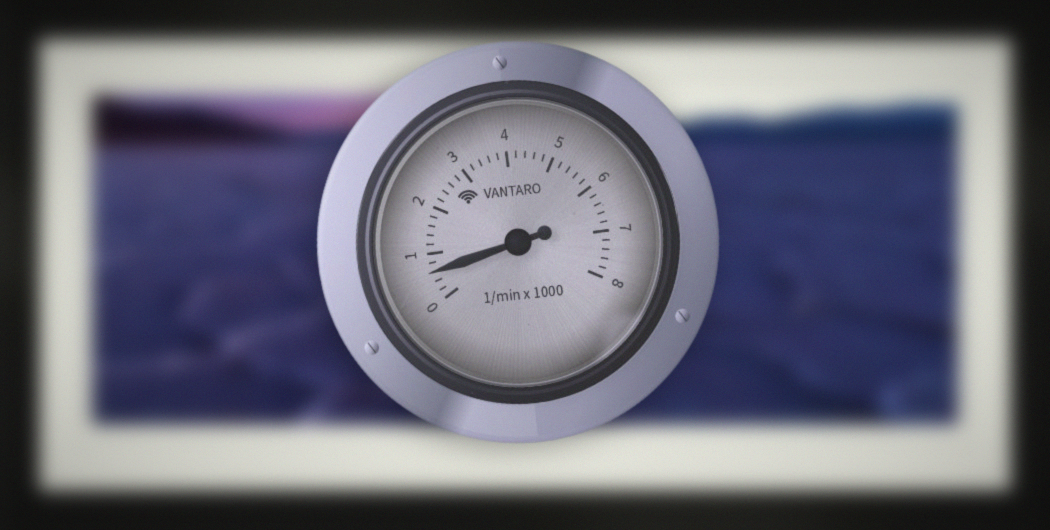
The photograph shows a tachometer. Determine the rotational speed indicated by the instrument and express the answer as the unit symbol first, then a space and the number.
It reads rpm 600
